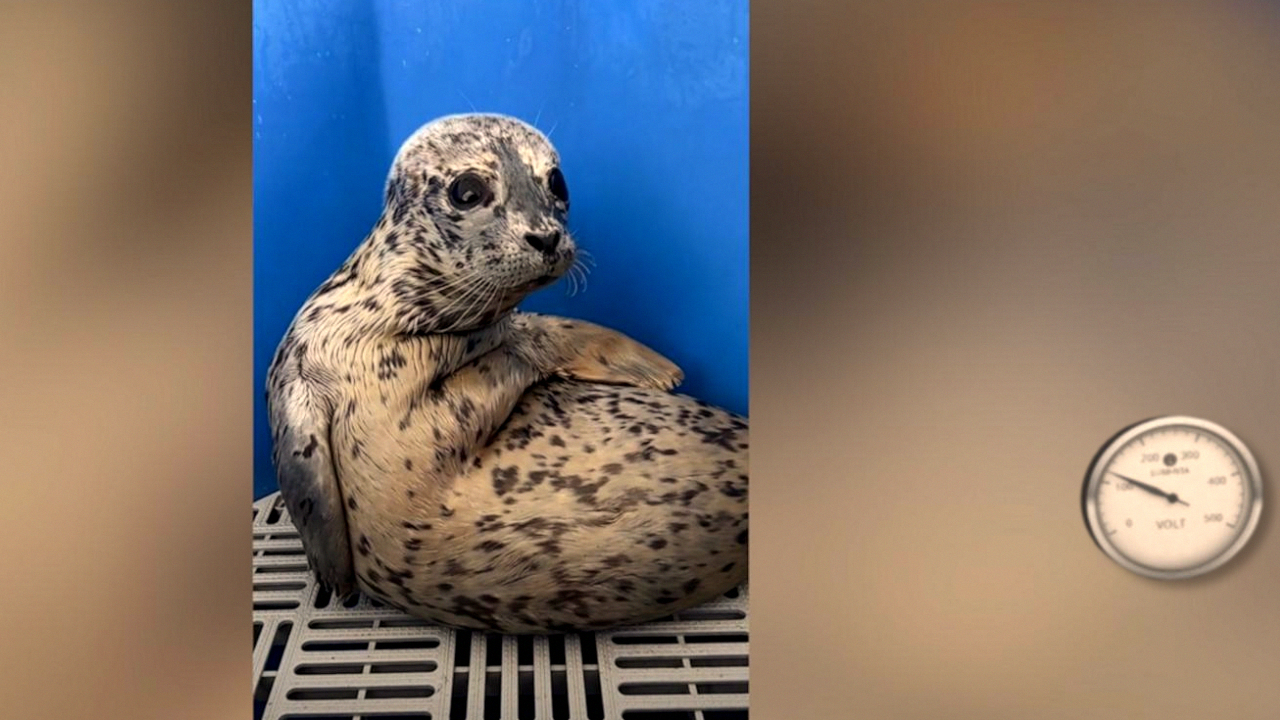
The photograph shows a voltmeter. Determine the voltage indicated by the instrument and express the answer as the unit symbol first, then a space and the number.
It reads V 120
